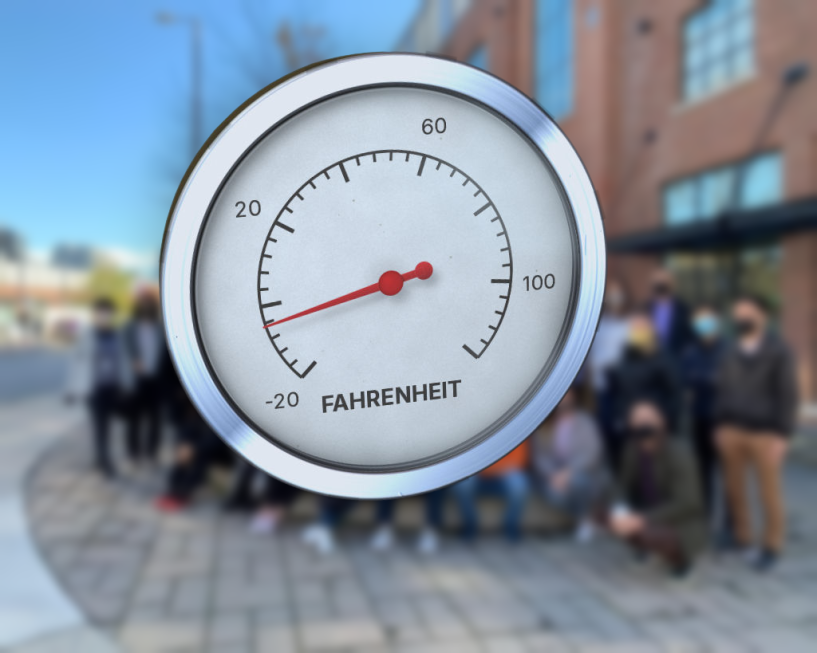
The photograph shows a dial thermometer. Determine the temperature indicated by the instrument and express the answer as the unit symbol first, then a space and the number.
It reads °F -4
